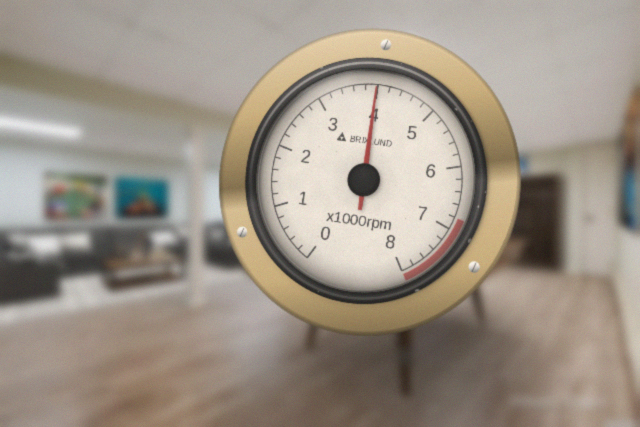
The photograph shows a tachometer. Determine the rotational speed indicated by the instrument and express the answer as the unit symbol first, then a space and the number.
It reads rpm 4000
